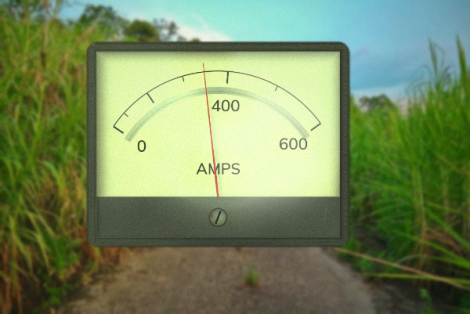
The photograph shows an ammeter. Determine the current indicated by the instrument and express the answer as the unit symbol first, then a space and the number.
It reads A 350
